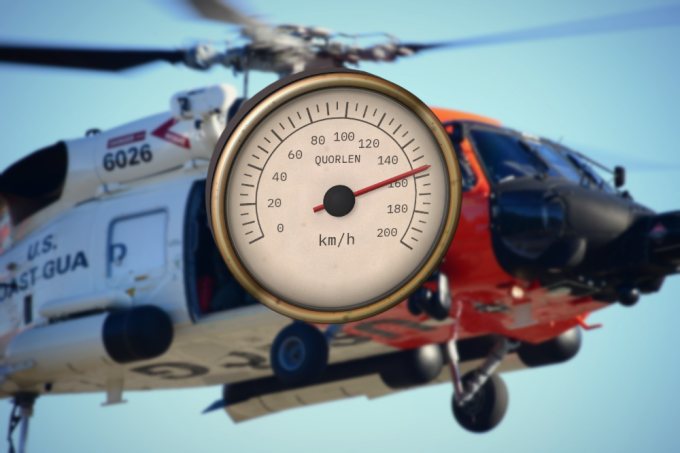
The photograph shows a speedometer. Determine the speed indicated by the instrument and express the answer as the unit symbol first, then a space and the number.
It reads km/h 155
